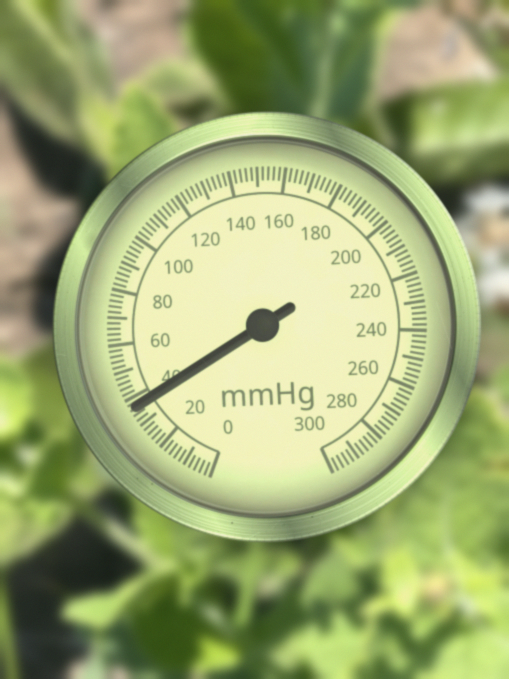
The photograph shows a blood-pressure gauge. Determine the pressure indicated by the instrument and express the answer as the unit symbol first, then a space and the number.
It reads mmHg 36
